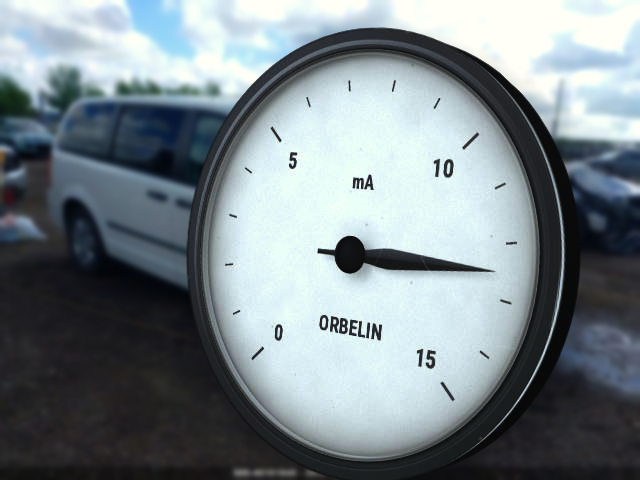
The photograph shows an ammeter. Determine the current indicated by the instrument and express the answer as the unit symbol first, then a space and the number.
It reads mA 12.5
